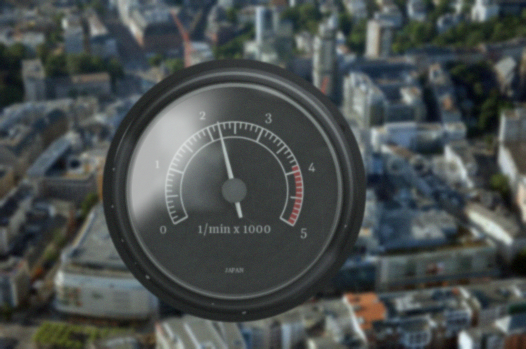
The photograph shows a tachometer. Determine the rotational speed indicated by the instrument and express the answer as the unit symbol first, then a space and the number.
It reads rpm 2200
